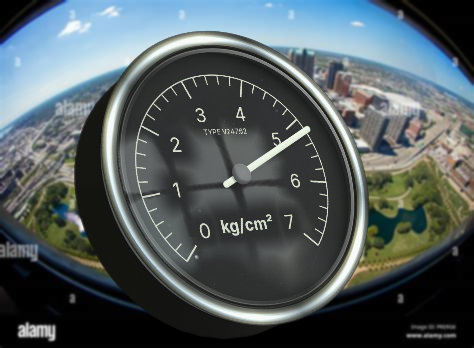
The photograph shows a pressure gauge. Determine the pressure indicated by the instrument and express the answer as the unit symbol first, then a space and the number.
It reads kg/cm² 5.2
